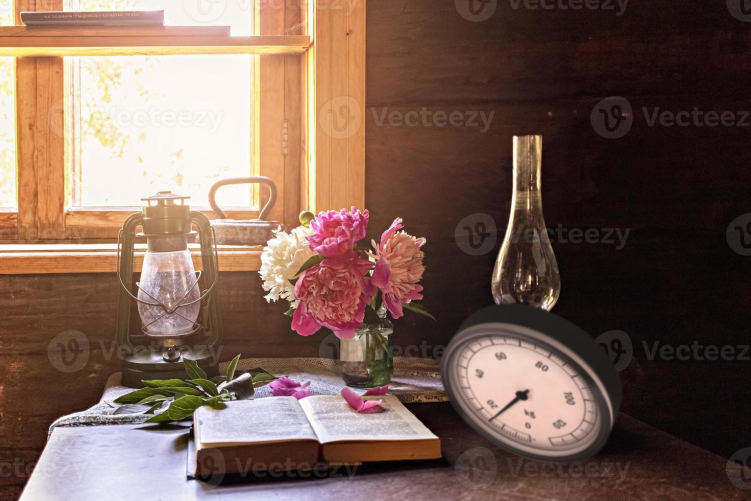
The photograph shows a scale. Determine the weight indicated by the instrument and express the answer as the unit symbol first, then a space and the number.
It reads kg 15
